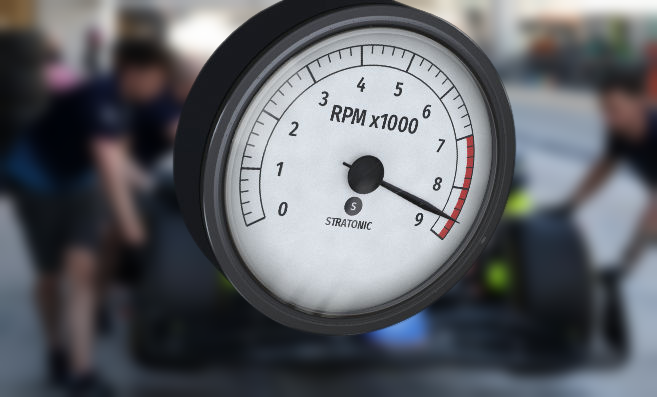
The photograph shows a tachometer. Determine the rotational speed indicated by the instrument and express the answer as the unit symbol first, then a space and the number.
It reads rpm 8600
